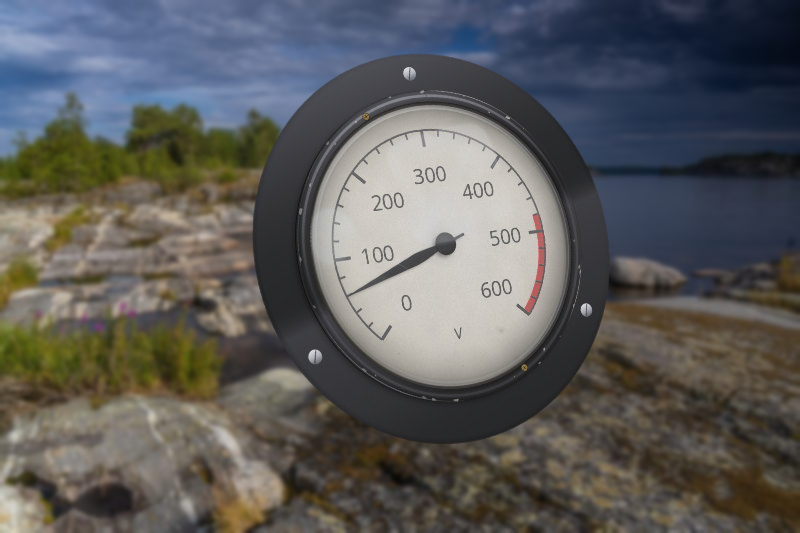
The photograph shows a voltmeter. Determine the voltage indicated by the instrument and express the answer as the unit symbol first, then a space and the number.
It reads V 60
